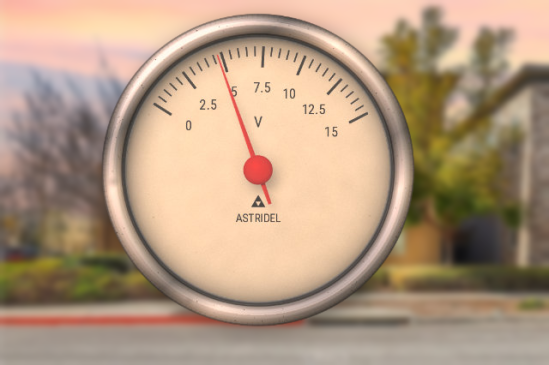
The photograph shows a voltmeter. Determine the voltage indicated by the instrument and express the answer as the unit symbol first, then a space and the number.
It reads V 4.75
